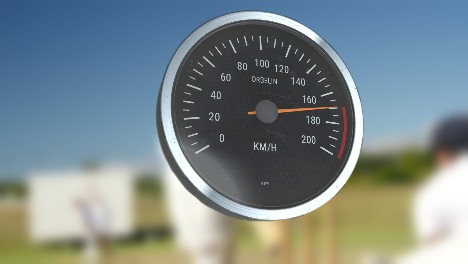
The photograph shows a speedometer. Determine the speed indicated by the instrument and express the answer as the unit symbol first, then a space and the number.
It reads km/h 170
